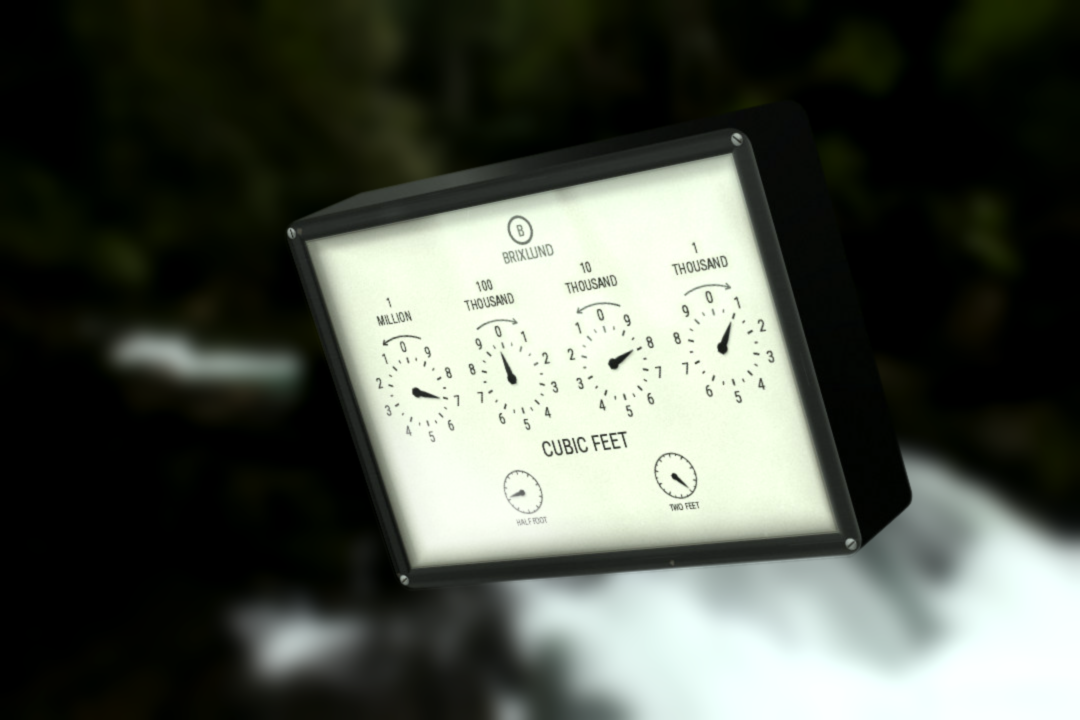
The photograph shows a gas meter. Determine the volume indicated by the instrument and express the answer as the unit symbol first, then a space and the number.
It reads ft³ 698100
